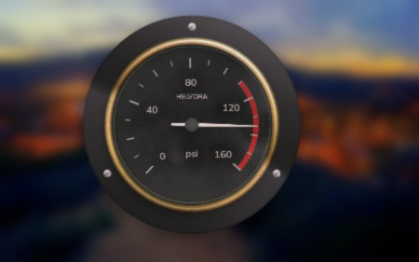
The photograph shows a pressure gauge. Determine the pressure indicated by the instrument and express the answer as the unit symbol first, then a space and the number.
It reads psi 135
